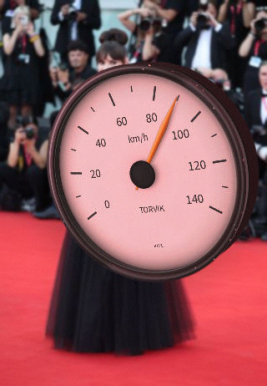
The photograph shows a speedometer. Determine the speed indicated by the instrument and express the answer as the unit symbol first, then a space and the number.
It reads km/h 90
